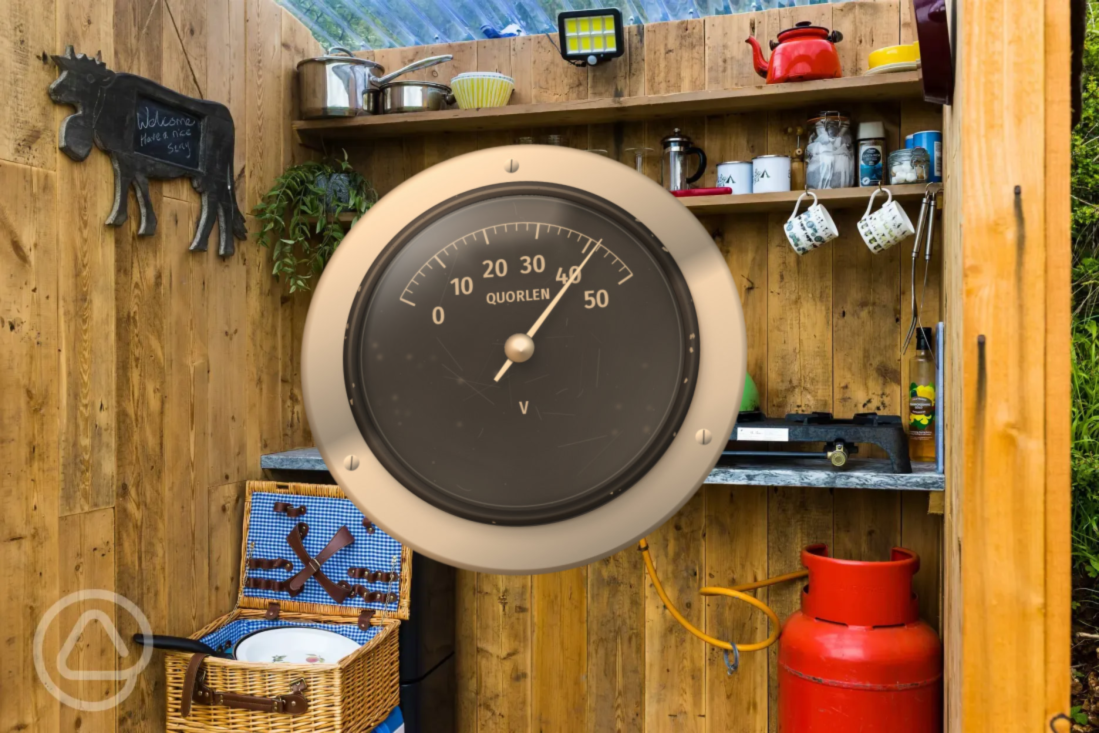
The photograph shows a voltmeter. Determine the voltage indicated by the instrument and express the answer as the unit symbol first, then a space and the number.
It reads V 42
